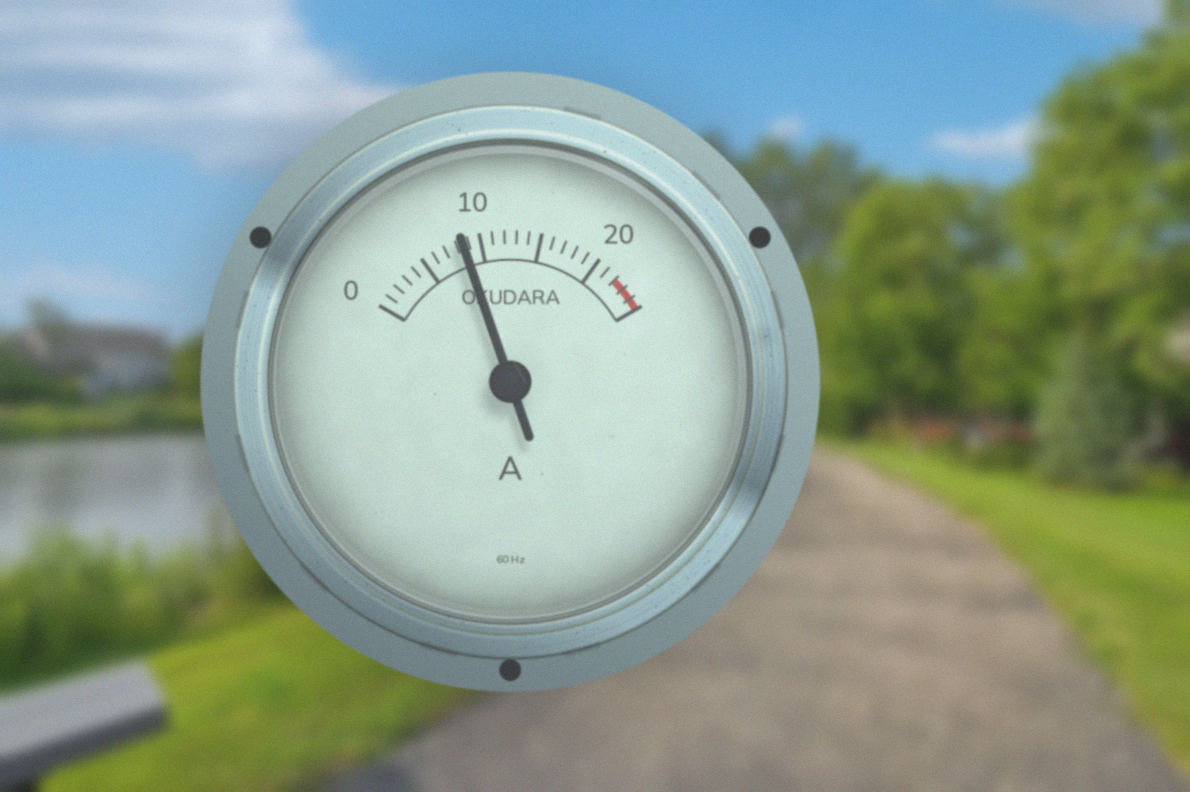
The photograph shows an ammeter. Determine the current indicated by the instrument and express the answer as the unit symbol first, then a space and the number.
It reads A 8.5
